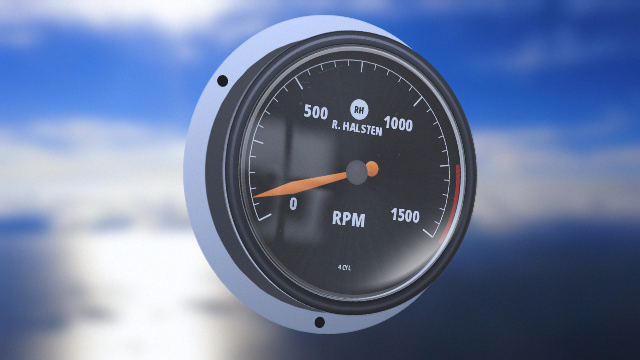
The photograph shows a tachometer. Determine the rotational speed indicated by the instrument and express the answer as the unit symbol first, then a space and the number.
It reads rpm 75
